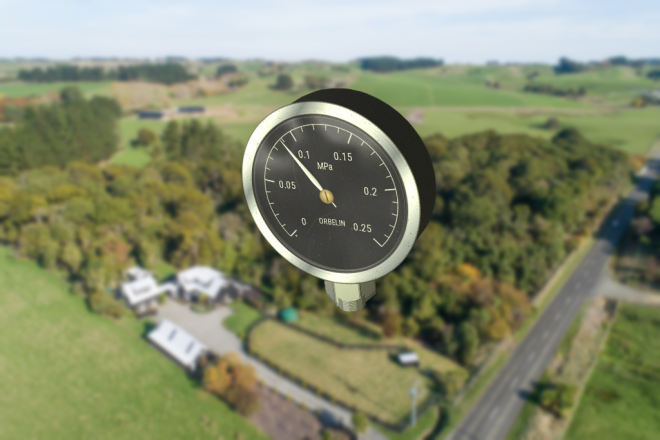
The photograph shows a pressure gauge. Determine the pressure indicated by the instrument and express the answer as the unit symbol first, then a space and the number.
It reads MPa 0.09
